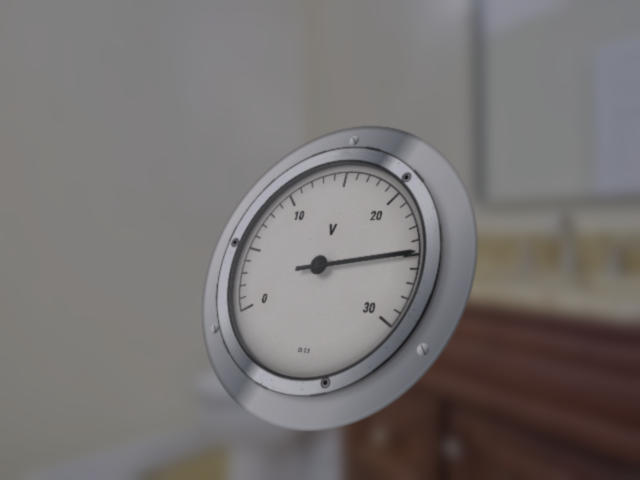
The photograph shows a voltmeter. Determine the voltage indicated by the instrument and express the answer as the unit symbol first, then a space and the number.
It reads V 25
